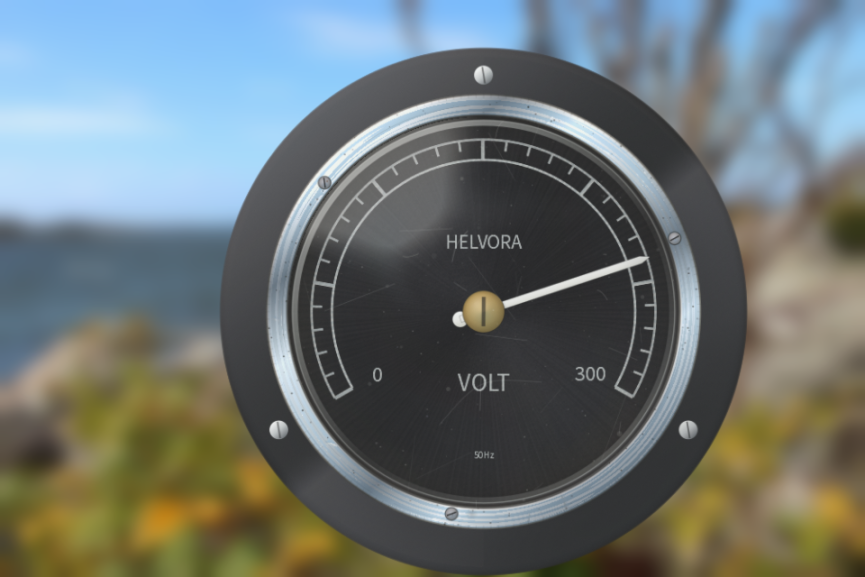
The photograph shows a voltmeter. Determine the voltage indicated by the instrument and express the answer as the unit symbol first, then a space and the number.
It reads V 240
